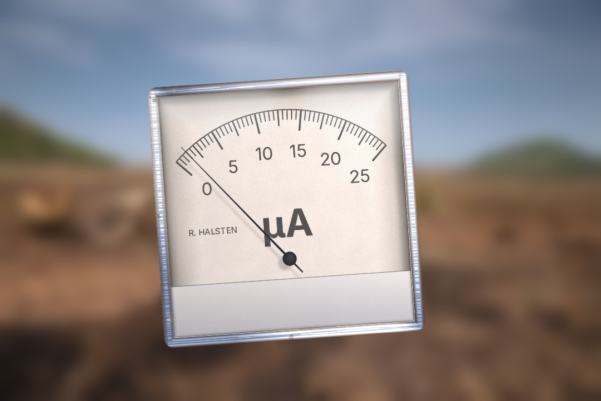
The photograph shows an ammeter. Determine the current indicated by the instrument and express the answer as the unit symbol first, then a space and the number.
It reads µA 1.5
